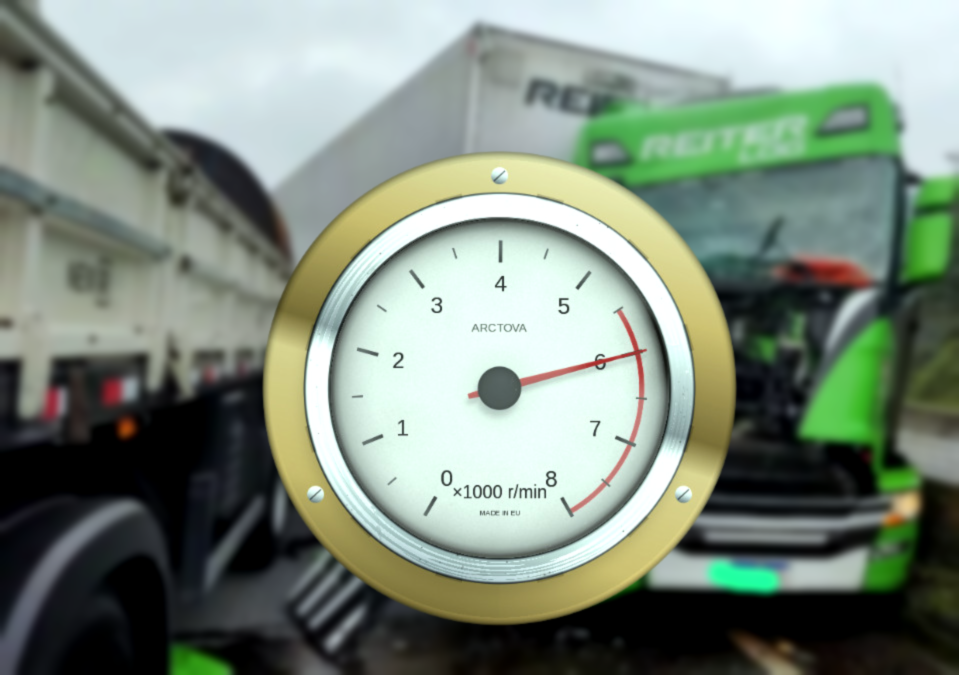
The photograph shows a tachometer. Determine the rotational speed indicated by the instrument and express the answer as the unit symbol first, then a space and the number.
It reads rpm 6000
